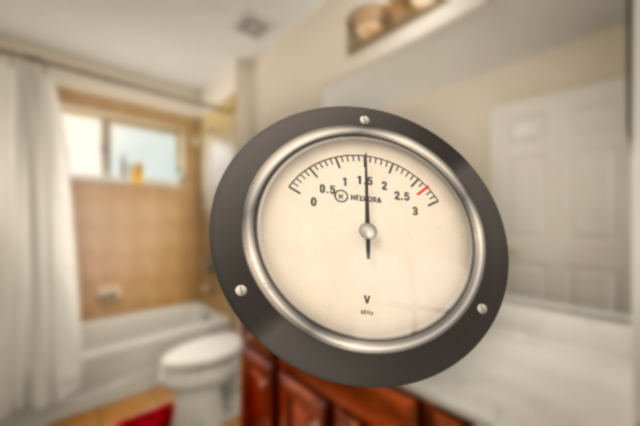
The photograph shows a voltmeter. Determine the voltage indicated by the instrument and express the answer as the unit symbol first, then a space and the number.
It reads V 1.5
